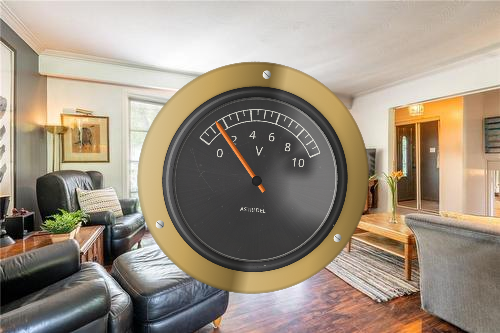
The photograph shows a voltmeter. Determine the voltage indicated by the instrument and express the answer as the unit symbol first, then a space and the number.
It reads V 1.5
